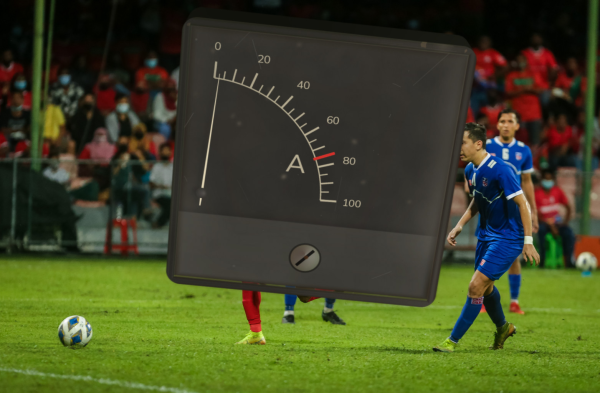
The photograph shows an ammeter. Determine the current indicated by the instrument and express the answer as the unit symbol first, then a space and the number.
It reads A 2.5
